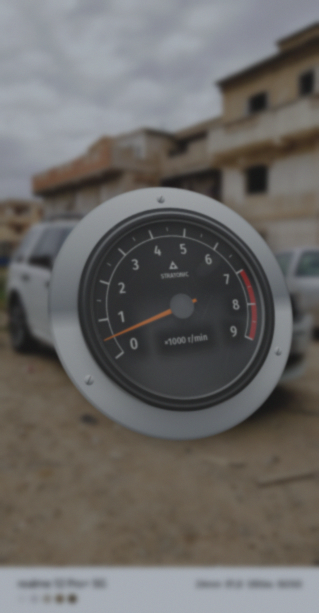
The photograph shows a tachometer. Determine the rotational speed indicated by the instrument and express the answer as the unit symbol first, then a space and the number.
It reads rpm 500
